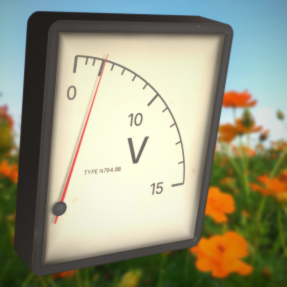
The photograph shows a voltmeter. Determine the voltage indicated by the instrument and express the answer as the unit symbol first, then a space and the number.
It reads V 5
